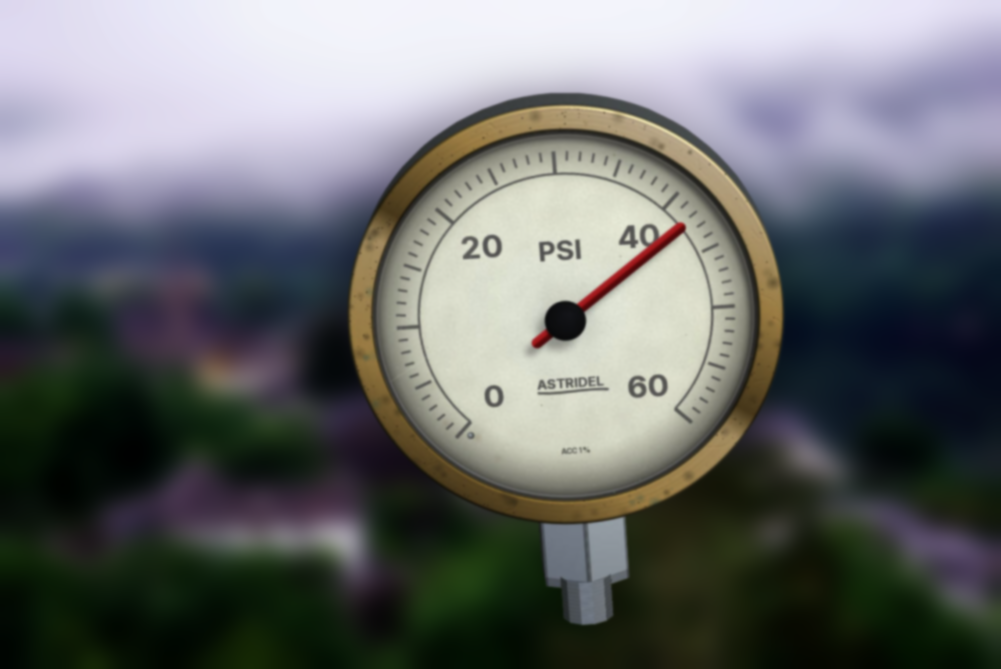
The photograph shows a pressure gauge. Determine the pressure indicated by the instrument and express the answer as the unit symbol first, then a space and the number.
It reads psi 42
